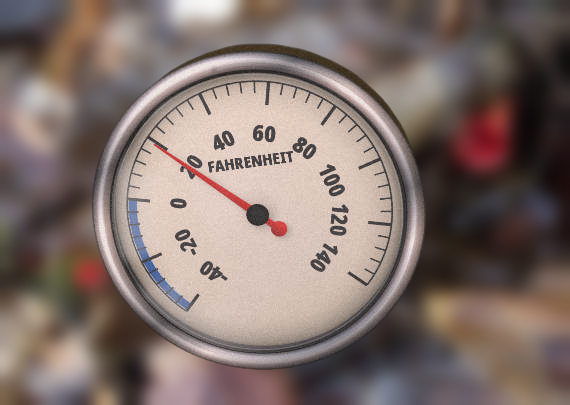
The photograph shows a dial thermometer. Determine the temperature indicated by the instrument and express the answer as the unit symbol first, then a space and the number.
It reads °F 20
